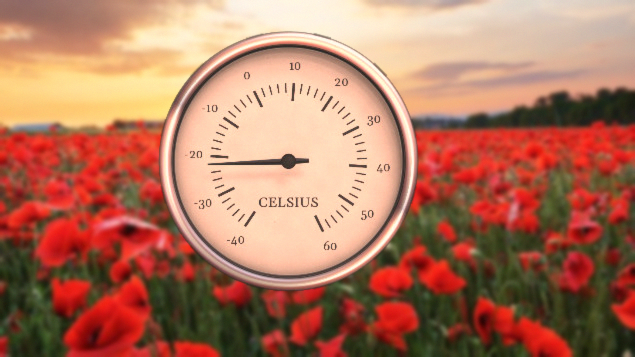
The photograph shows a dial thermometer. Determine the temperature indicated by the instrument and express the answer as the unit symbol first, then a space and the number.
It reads °C -22
